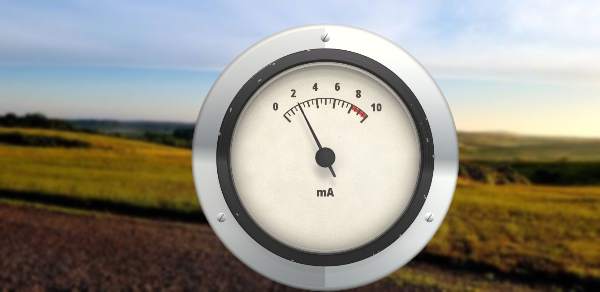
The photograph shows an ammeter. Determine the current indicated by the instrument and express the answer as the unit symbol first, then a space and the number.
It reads mA 2
